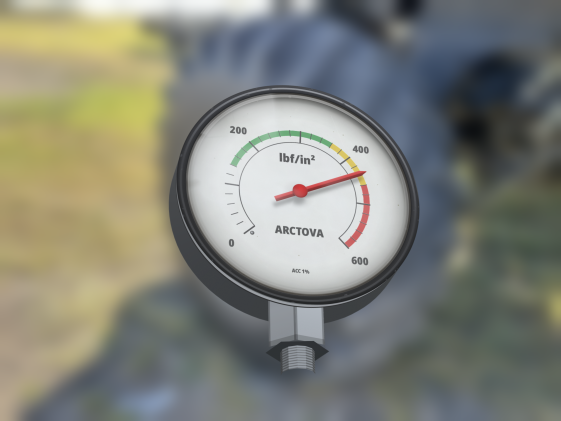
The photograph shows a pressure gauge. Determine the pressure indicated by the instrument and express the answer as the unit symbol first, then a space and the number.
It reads psi 440
